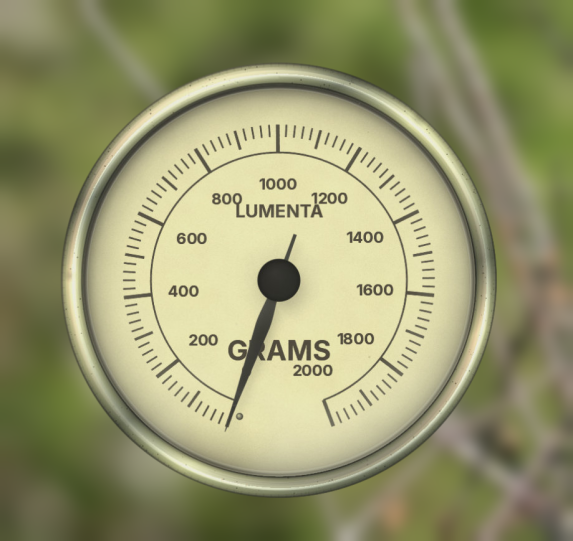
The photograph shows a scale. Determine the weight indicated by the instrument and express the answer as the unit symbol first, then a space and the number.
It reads g 0
